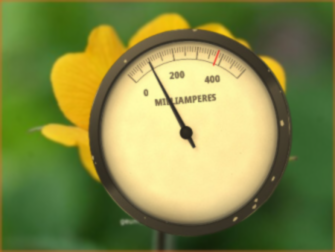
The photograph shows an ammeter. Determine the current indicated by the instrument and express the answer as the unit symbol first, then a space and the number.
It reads mA 100
